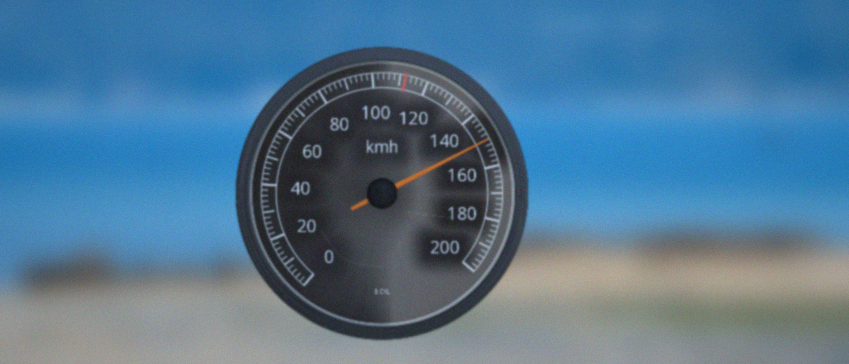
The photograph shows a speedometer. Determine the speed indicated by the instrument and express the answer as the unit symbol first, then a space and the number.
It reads km/h 150
